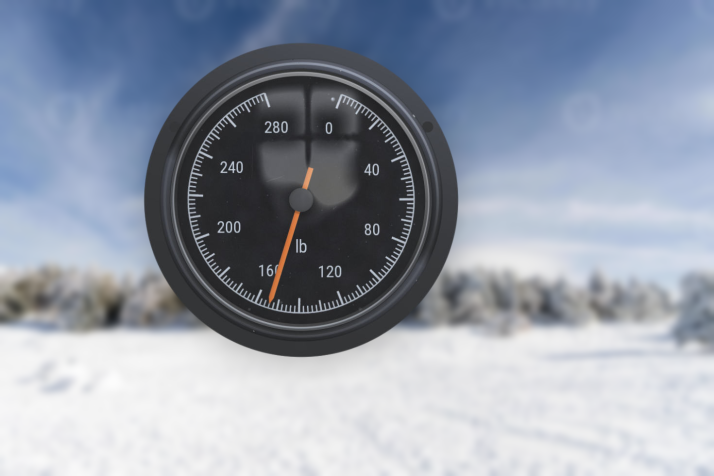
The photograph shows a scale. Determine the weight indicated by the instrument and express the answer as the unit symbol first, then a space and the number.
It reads lb 154
